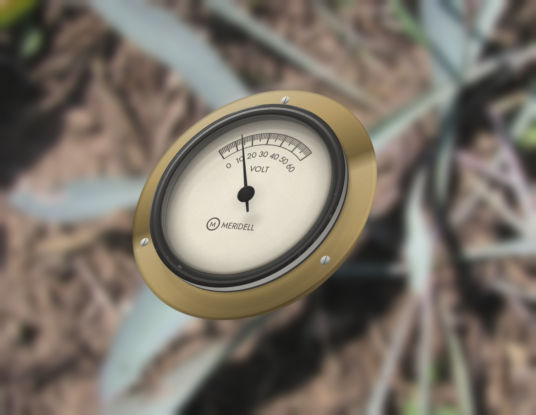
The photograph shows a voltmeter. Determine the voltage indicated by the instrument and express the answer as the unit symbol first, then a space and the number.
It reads V 15
